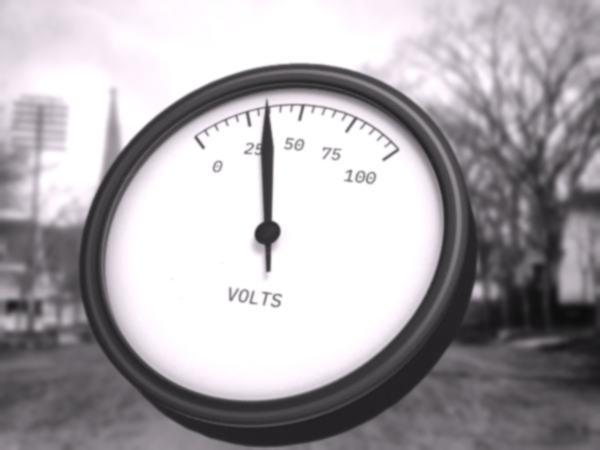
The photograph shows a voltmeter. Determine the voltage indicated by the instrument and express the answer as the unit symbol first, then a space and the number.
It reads V 35
